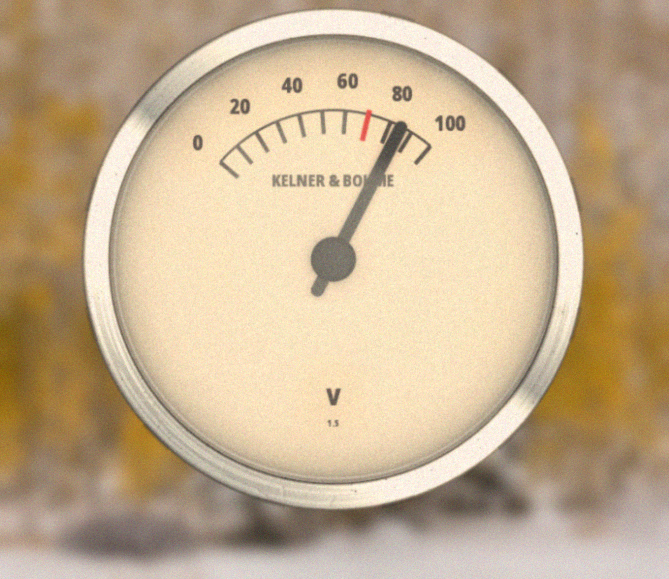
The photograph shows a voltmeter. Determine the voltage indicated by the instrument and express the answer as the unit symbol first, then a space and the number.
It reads V 85
